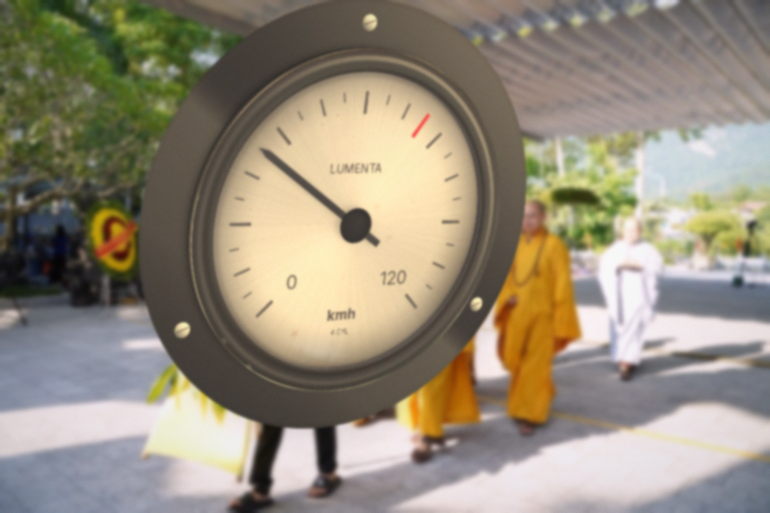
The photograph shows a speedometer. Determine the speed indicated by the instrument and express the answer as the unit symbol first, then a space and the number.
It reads km/h 35
